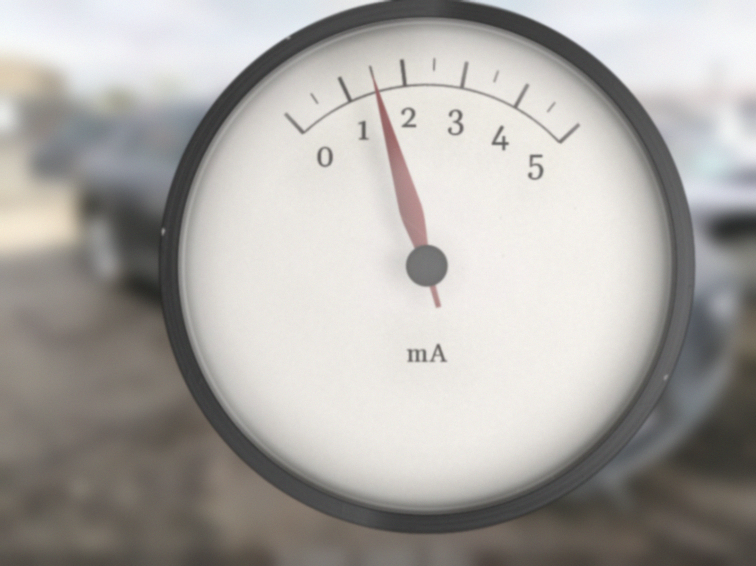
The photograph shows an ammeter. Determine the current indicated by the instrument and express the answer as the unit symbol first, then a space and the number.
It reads mA 1.5
